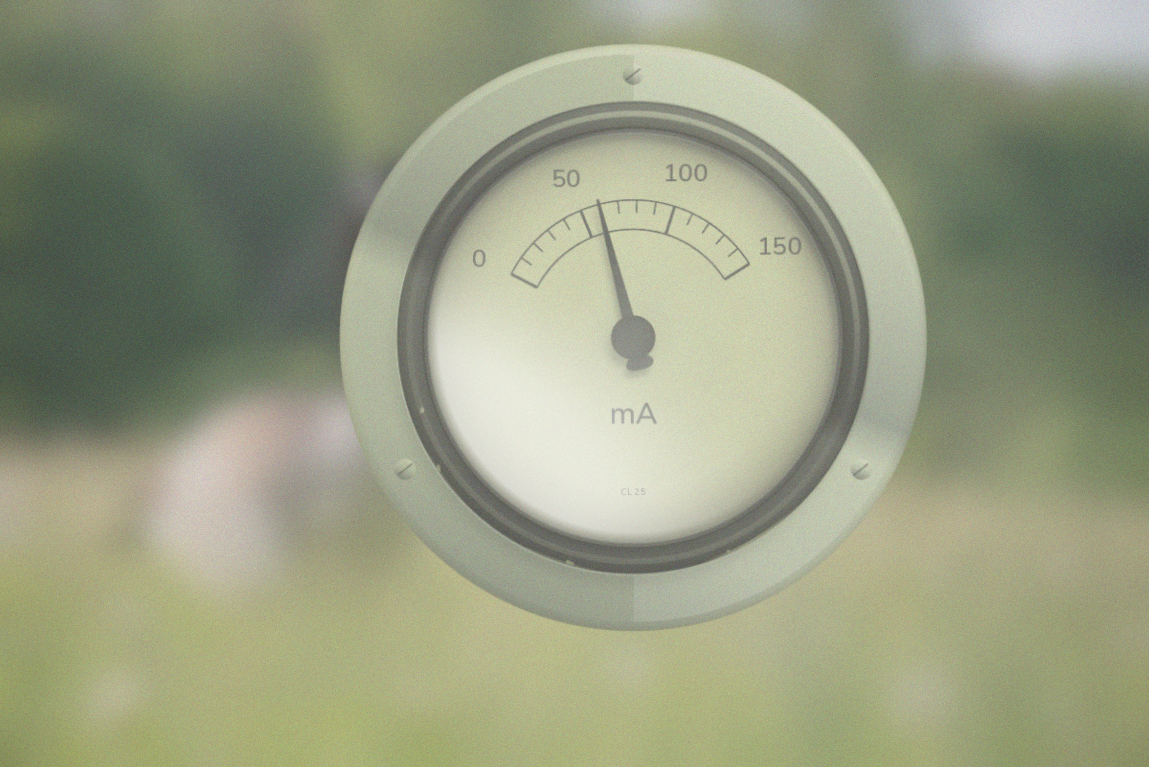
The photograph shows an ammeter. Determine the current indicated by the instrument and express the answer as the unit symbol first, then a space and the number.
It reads mA 60
